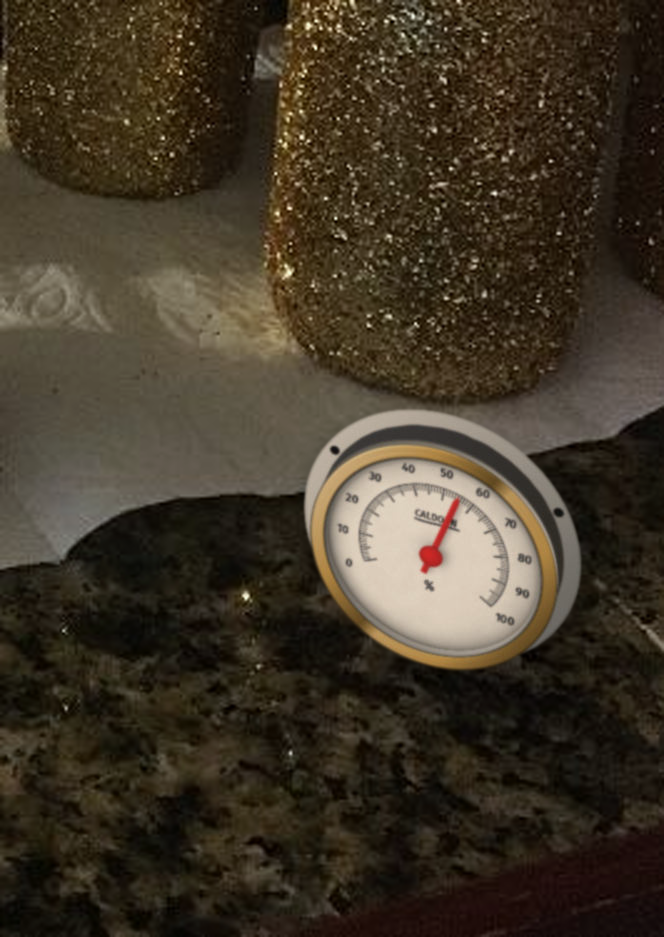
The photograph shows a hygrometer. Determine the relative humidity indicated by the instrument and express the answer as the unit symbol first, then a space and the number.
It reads % 55
